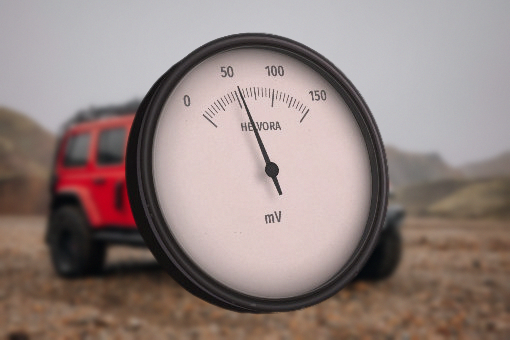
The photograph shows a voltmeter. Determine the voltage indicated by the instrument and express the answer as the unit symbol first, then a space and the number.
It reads mV 50
